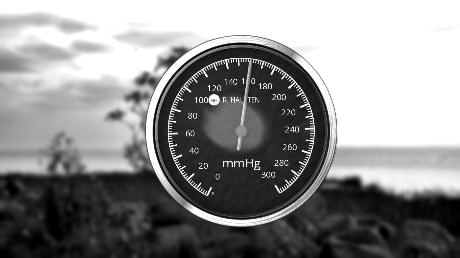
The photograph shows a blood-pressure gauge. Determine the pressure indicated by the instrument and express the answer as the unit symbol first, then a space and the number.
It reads mmHg 160
